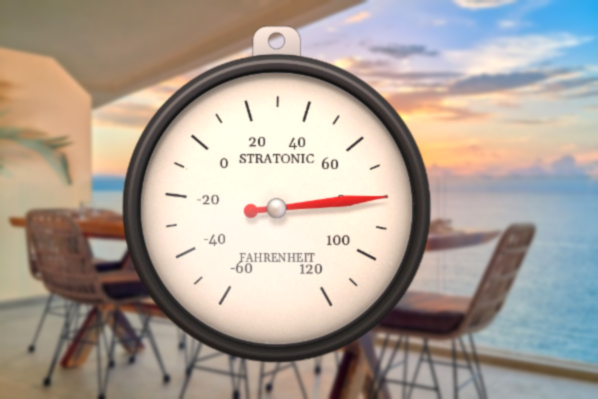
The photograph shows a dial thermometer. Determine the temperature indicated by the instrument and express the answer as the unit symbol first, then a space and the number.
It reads °F 80
